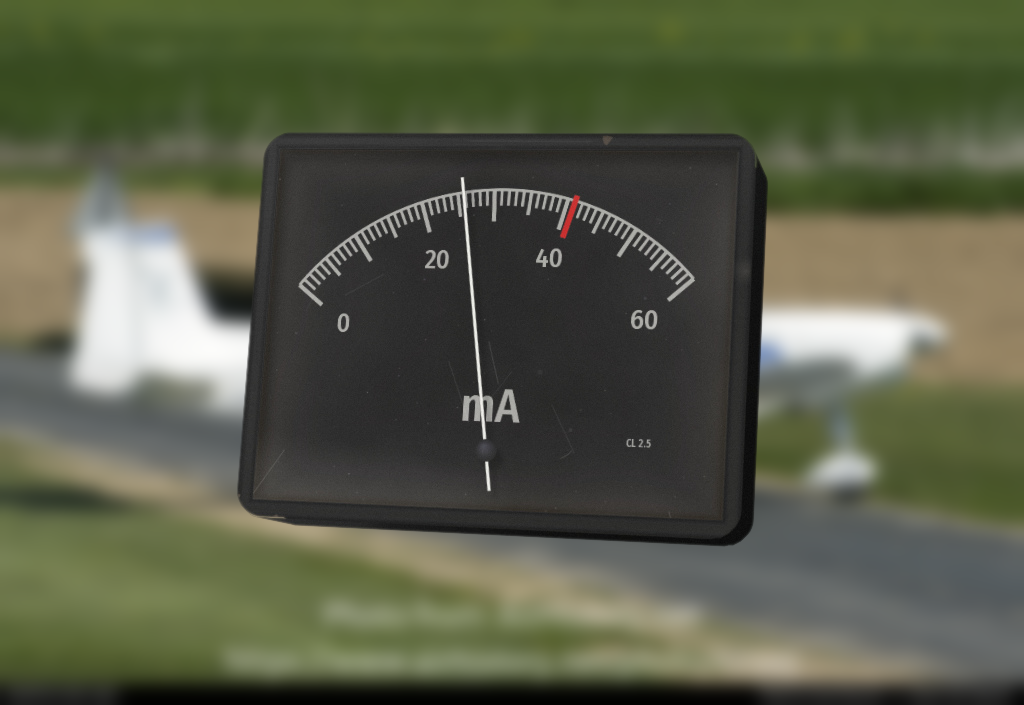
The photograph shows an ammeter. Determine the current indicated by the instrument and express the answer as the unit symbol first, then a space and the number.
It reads mA 26
